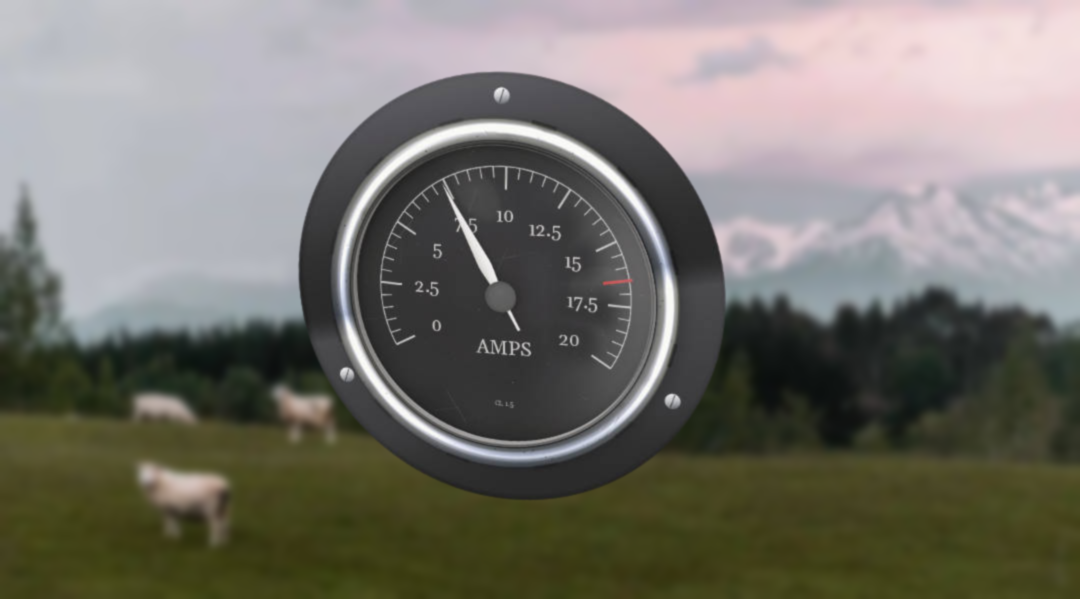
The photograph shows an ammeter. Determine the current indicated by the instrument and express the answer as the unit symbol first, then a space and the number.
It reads A 7.5
